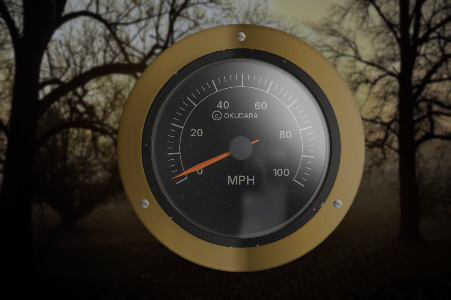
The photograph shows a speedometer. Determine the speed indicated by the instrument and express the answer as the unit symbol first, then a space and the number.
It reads mph 2
